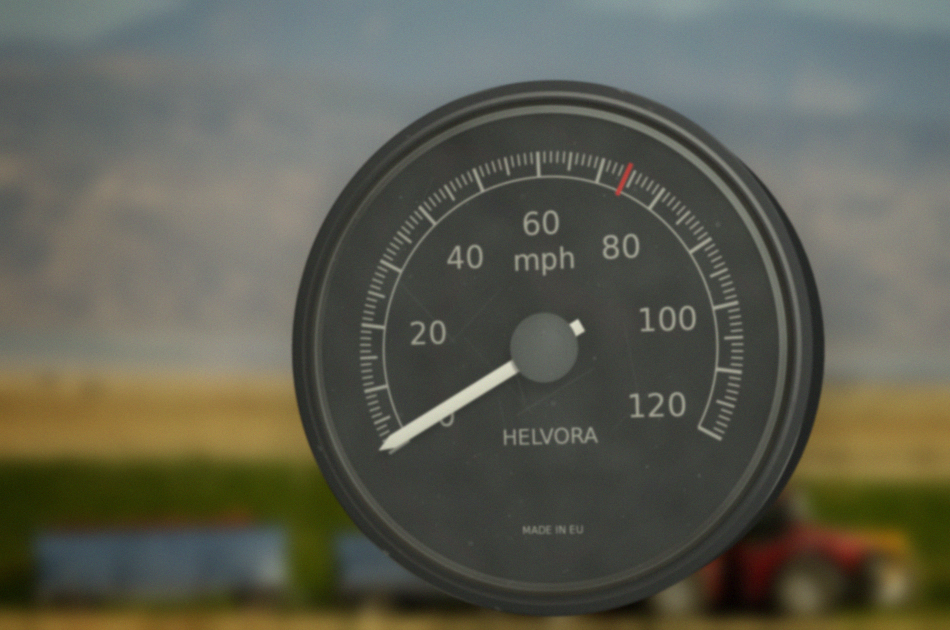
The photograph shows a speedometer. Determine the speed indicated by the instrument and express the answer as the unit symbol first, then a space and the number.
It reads mph 1
